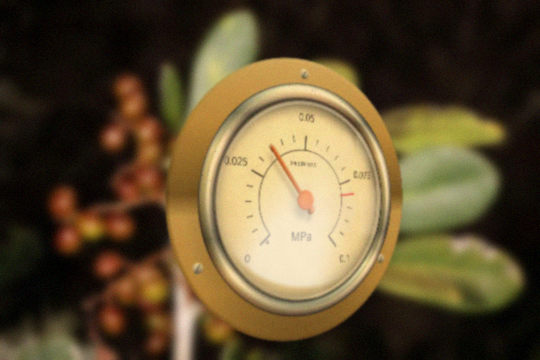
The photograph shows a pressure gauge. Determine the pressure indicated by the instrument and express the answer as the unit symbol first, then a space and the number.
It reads MPa 0.035
